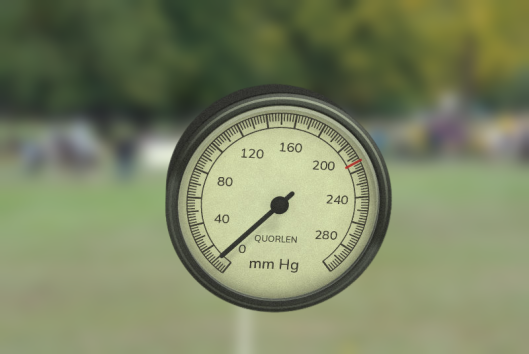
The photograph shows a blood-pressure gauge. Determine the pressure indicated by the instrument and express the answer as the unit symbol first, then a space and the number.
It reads mmHg 10
